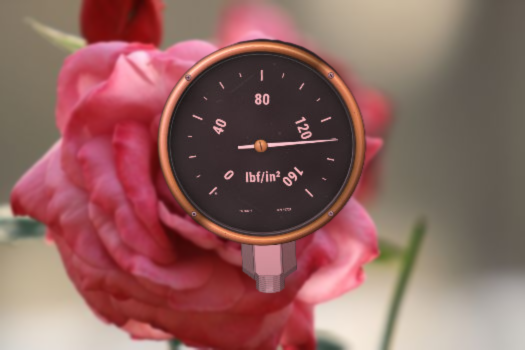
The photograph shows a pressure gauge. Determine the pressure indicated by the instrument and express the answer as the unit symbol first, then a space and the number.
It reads psi 130
